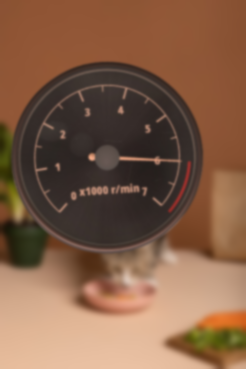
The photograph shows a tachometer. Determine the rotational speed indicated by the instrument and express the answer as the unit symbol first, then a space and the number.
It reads rpm 6000
